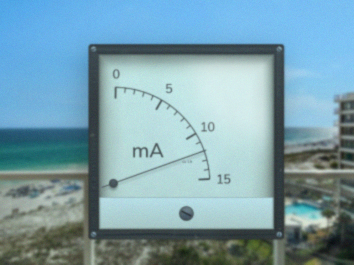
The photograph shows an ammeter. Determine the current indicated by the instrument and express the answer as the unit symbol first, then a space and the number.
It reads mA 12
